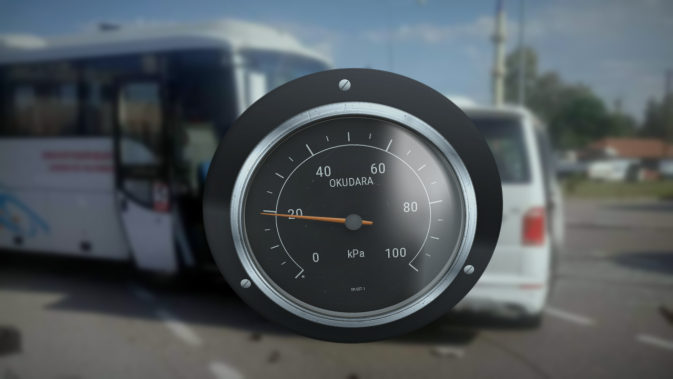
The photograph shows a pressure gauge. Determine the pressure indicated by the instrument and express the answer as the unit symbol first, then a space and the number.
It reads kPa 20
